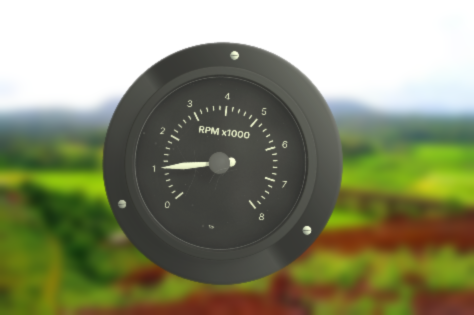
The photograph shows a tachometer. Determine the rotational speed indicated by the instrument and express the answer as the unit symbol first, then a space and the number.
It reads rpm 1000
